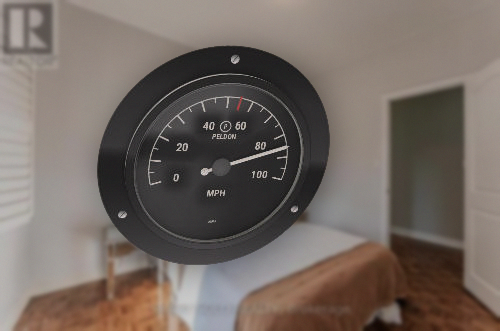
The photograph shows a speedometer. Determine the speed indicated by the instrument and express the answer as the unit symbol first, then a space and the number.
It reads mph 85
